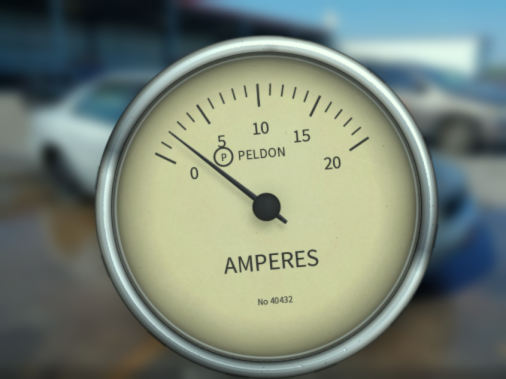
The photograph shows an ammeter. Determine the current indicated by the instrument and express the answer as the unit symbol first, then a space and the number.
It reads A 2
